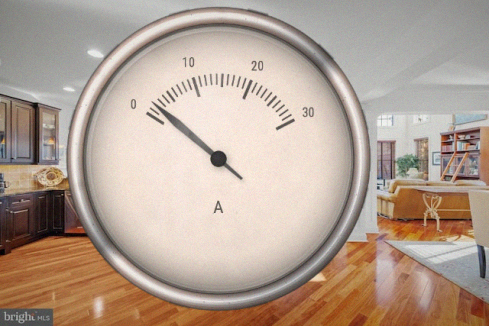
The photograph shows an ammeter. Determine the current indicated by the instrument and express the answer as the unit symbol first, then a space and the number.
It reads A 2
